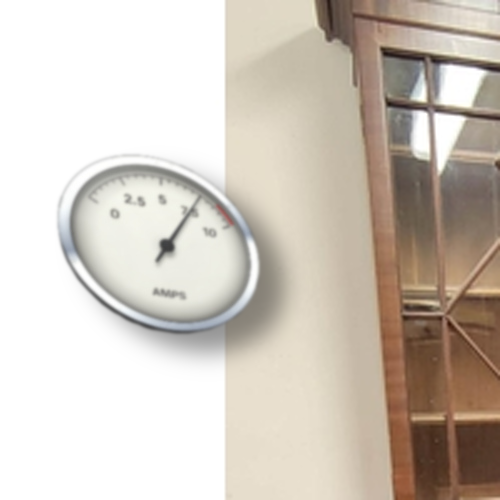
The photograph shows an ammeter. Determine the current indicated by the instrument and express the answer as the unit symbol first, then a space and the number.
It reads A 7.5
